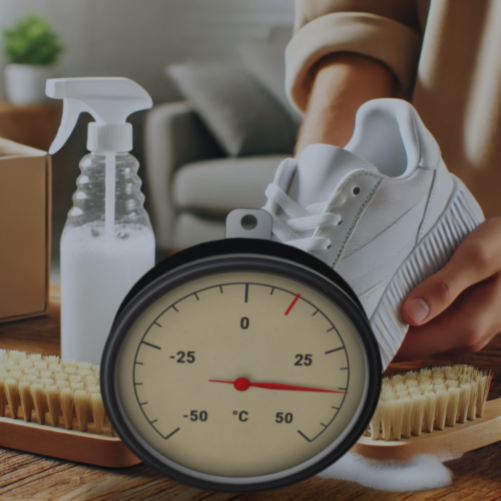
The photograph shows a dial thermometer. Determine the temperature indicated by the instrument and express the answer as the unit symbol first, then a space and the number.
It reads °C 35
